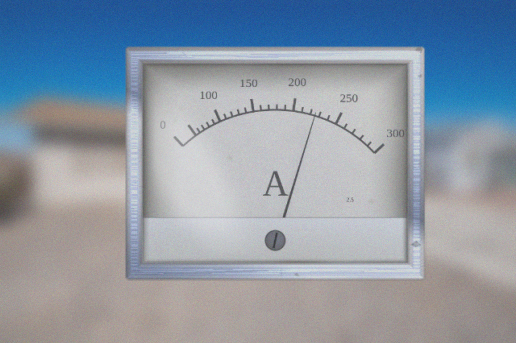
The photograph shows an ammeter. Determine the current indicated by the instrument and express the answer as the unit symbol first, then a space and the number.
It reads A 225
